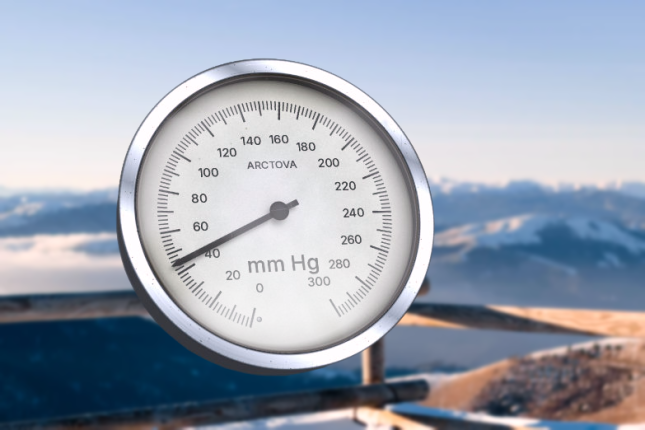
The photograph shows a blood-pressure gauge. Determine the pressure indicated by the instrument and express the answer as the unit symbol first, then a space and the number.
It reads mmHg 44
